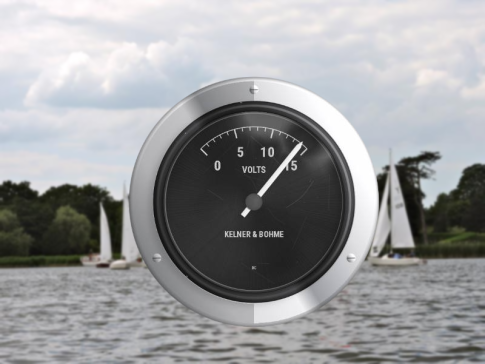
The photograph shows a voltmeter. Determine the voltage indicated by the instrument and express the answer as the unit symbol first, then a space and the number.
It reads V 14
